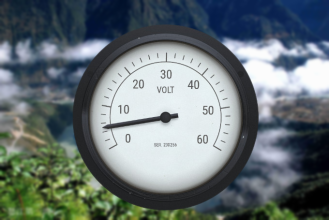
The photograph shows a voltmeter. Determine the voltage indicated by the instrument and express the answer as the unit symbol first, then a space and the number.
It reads V 5
